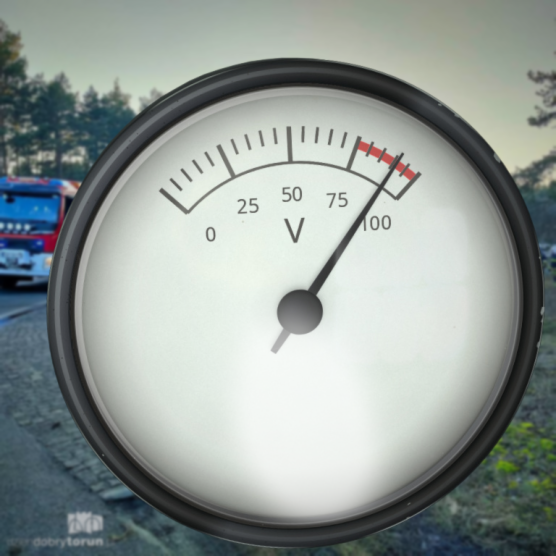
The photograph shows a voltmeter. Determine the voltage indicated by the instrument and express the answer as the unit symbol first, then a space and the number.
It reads V 90
